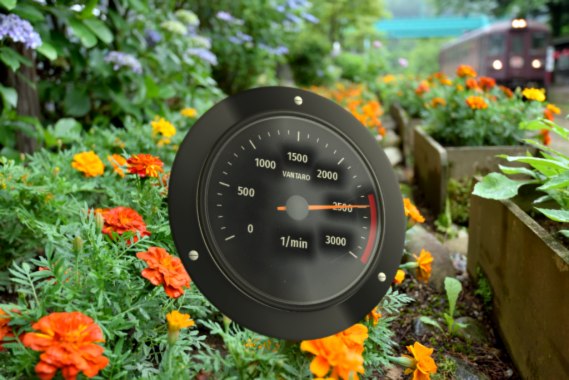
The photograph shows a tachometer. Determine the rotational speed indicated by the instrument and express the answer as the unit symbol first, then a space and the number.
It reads rpm 2500
